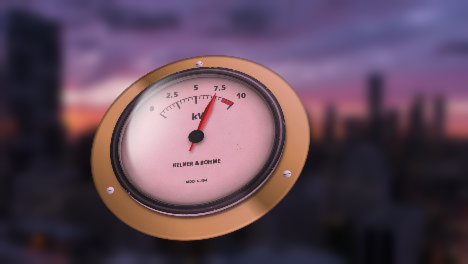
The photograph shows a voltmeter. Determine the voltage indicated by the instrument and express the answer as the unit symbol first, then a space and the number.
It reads kV 7.5
